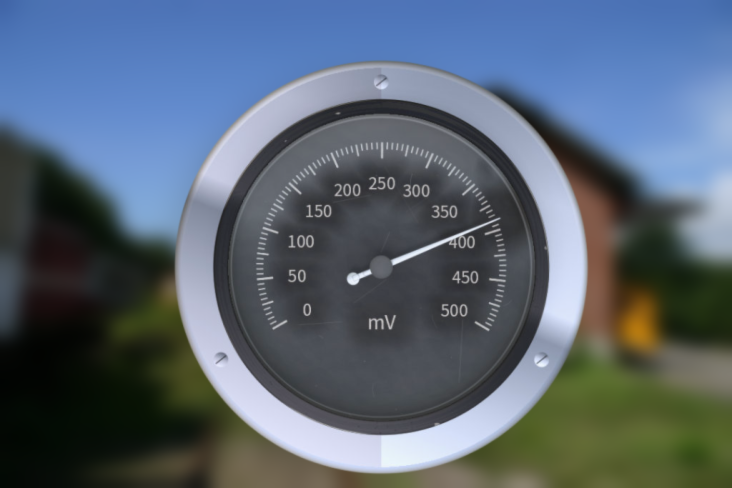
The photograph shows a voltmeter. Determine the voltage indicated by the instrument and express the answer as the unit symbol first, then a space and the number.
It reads mV 390
